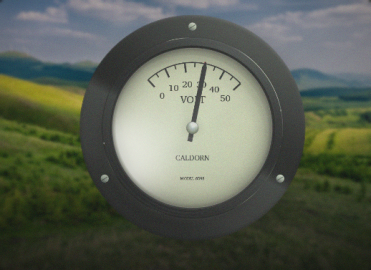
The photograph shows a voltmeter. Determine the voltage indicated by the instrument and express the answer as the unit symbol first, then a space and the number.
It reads V 30
